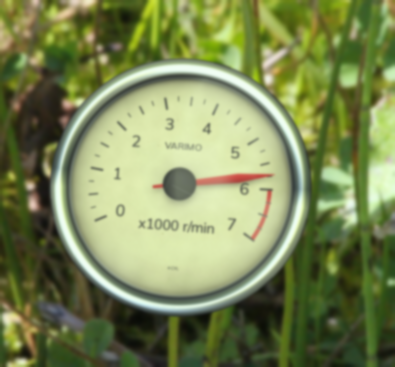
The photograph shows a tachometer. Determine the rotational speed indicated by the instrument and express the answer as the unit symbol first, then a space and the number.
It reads rpm 5750
